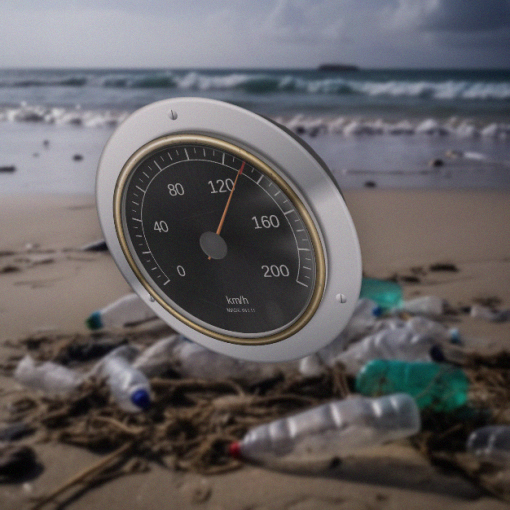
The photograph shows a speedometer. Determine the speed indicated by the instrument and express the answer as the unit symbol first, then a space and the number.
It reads km/h 130
